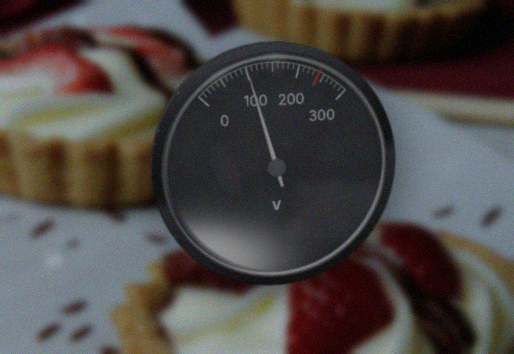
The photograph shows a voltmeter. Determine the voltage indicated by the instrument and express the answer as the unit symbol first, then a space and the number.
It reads V 100
